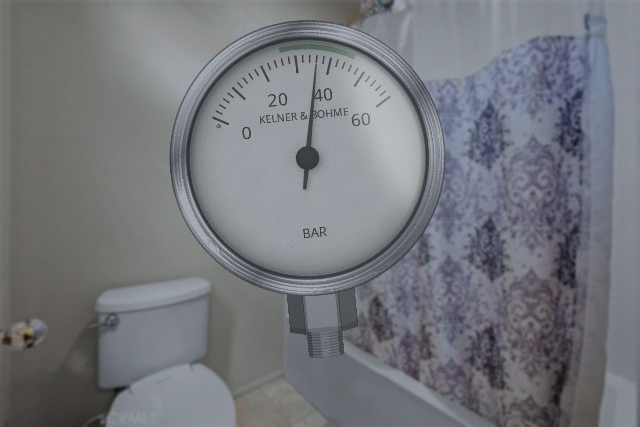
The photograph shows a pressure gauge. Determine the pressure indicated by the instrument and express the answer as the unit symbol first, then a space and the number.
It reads bar 36
